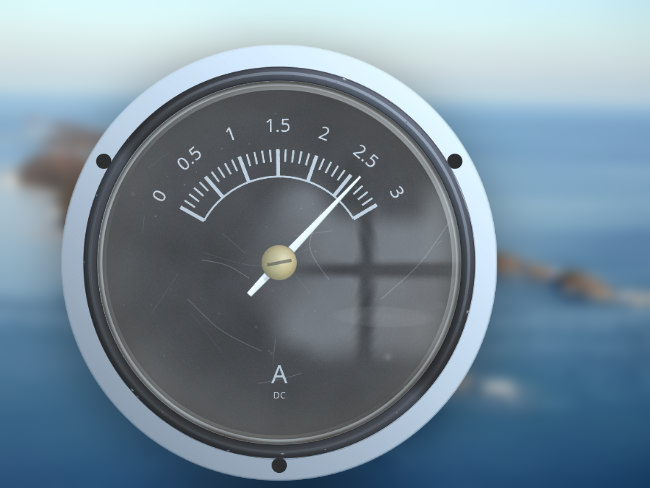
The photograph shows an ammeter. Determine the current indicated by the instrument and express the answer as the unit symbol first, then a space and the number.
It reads A 2.6
